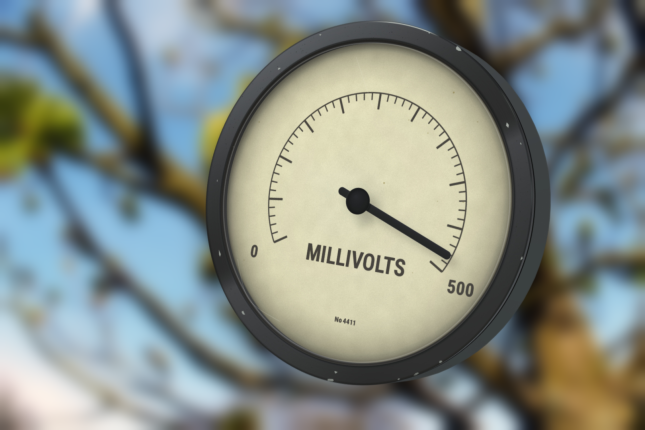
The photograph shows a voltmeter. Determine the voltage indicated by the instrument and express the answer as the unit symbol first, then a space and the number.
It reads mV 480
